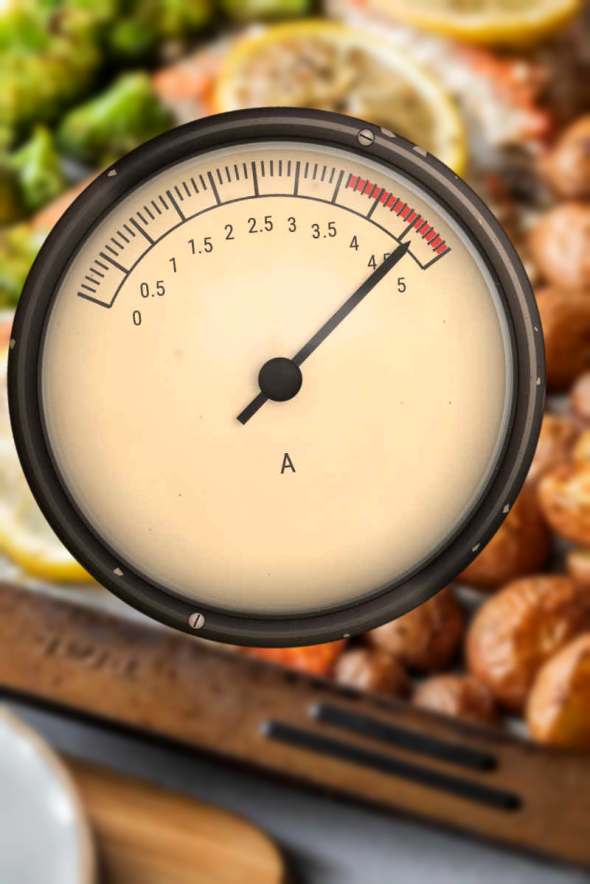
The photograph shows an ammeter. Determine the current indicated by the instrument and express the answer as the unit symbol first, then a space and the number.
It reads A 4.6
